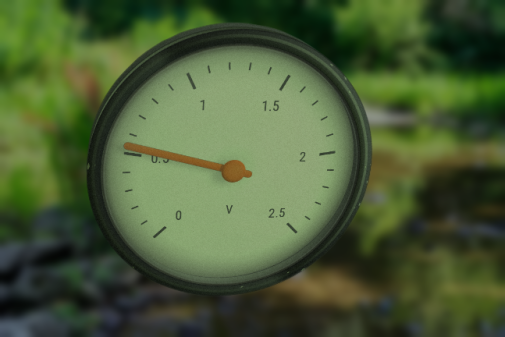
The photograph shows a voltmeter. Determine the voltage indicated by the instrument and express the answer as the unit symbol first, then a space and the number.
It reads V 0.55
